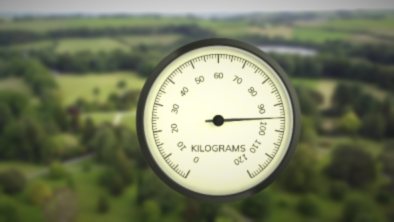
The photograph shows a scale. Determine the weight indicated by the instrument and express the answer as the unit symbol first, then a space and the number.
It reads kg 95
